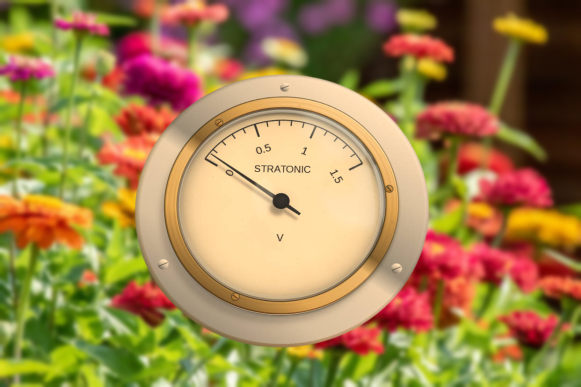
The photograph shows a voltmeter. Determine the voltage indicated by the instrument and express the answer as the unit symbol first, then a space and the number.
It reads V 0.05
